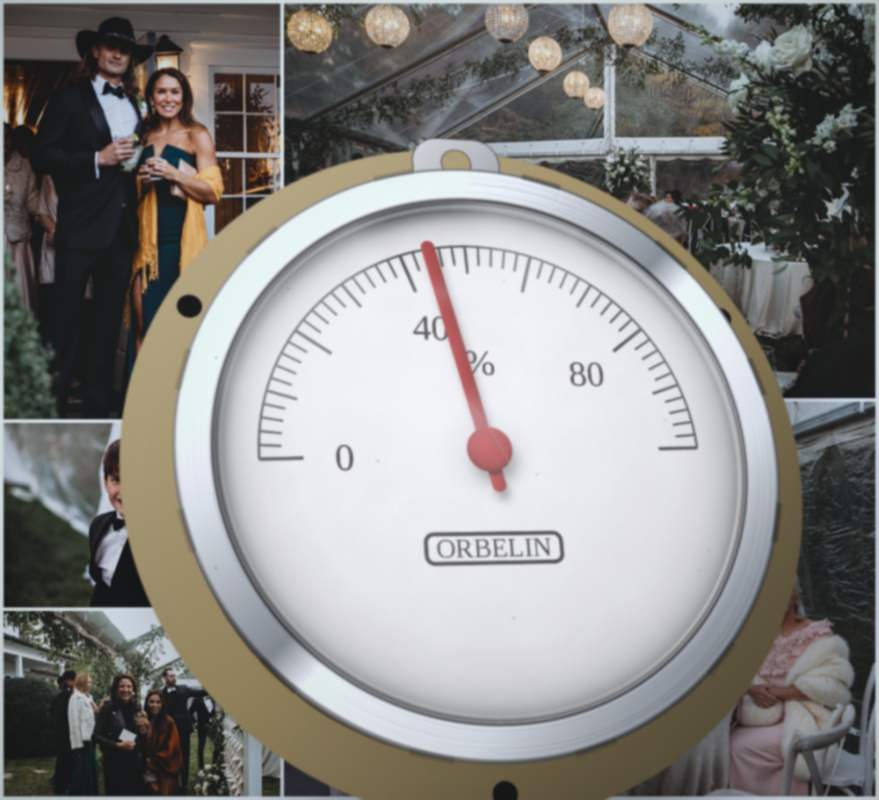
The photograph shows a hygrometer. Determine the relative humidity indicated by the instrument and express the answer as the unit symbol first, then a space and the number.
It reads % 44
